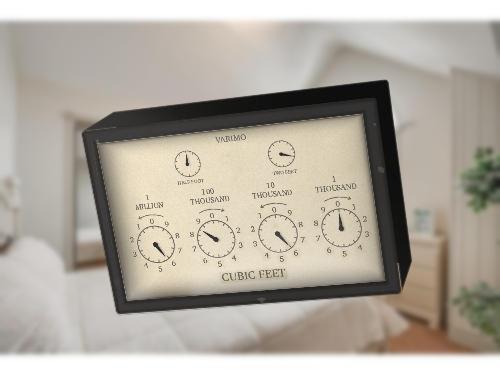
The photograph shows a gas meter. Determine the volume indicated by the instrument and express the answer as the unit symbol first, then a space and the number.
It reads ft³ 586000
